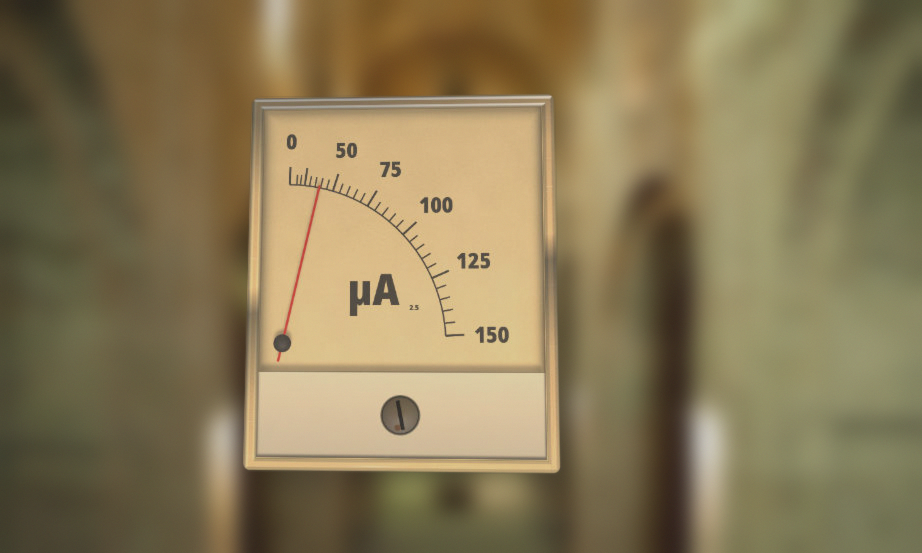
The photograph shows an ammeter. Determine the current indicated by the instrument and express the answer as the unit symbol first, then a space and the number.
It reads µA 40
